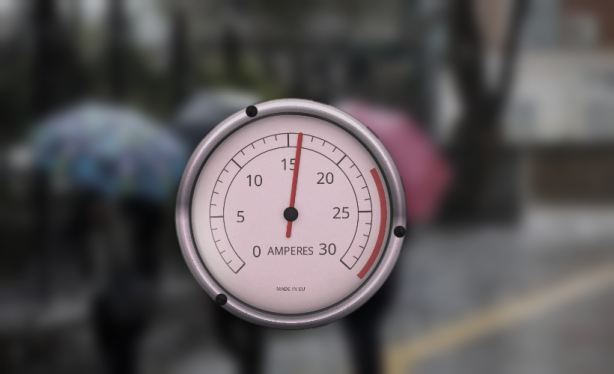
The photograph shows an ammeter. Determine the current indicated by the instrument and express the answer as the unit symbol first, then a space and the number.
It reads A 16
